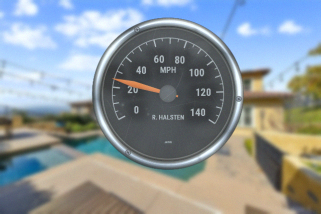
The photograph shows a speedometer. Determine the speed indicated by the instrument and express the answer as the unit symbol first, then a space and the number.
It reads mph 25
